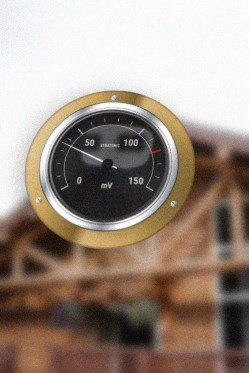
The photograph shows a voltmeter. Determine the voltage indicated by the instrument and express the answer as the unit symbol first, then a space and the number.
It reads mV 35
